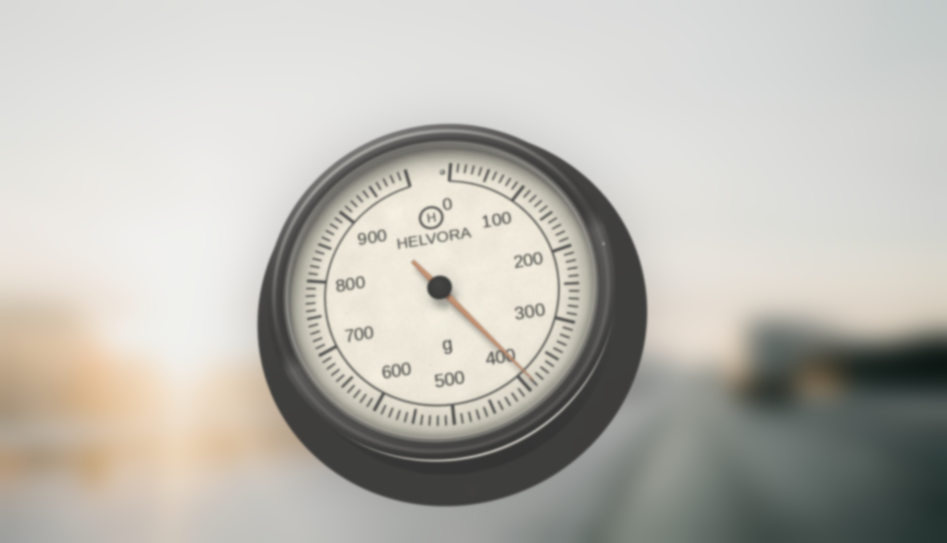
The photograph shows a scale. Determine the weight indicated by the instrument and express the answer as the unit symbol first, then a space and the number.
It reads g 390
